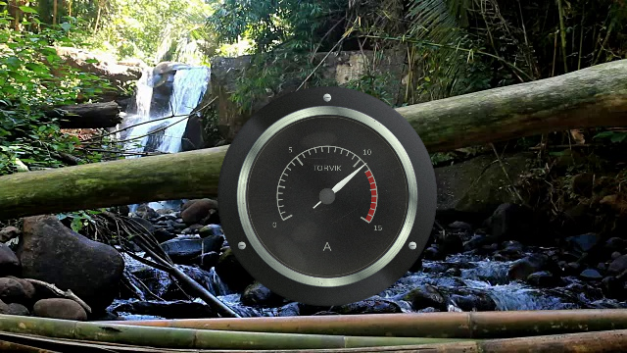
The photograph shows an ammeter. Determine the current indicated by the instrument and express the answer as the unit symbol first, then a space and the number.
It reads A 10.5
